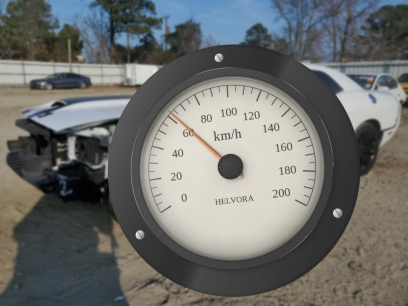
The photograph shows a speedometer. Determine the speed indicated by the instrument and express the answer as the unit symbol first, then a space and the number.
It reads km/h 62.5
